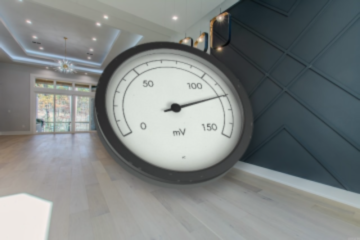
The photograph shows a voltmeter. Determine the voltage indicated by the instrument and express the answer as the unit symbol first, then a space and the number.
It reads mV 120
